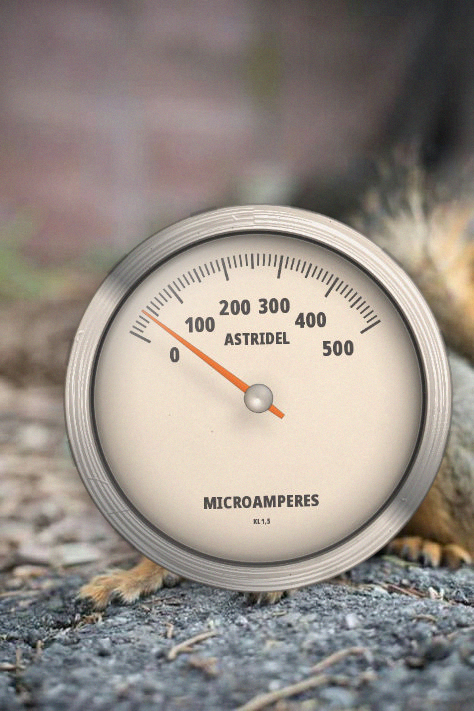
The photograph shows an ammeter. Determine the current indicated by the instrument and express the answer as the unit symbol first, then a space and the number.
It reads µA 40
